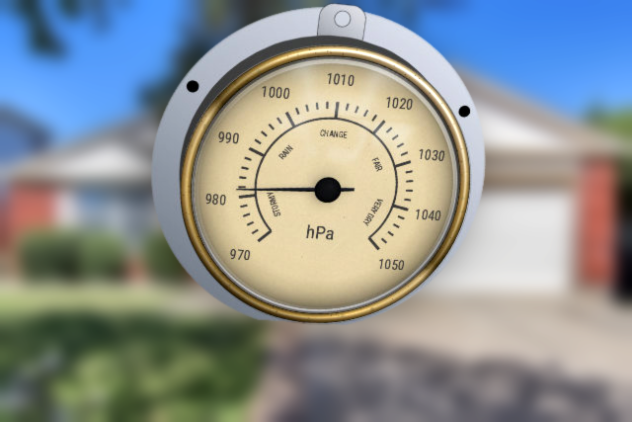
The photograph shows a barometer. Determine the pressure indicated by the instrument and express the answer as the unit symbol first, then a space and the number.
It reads hPa 982
